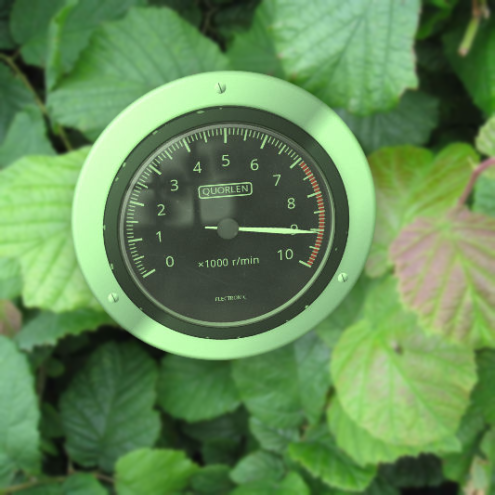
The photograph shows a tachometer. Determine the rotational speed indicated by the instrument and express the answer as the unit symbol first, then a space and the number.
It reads rpm 9000
